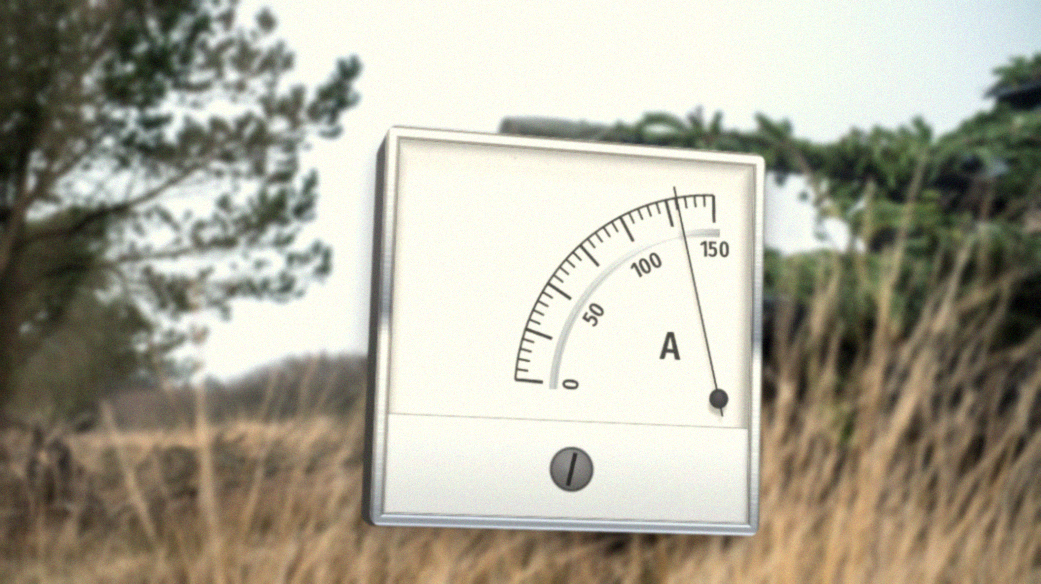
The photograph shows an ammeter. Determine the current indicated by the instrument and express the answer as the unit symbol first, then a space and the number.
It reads A 130
